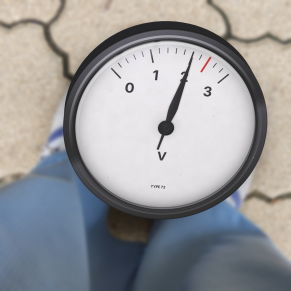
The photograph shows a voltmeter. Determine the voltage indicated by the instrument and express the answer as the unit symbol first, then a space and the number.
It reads V 2
